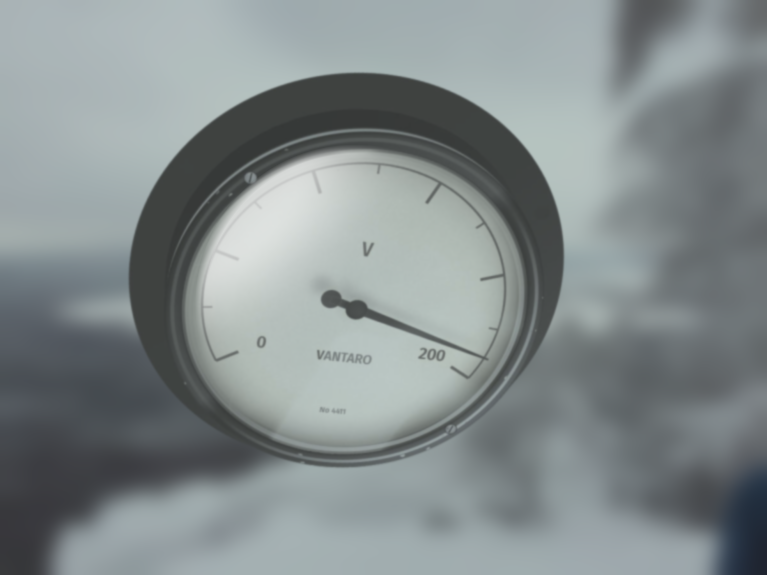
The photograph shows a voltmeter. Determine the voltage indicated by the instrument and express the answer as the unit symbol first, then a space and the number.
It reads V 190
